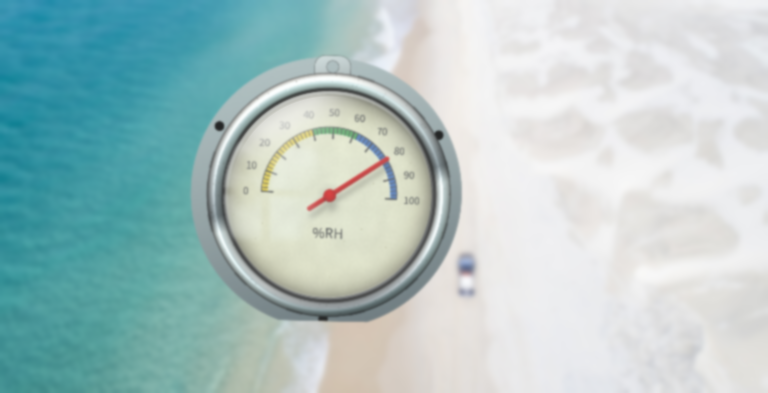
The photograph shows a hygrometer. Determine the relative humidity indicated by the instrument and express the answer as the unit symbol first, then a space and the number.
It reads % 80
